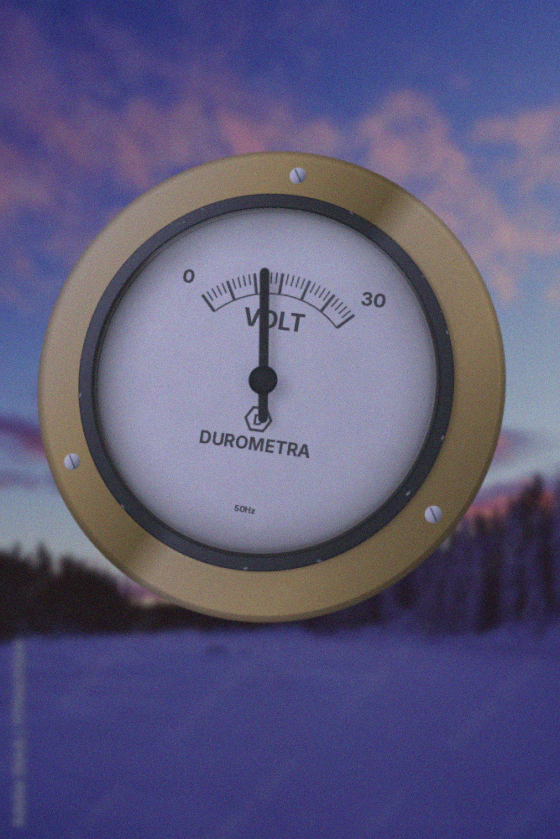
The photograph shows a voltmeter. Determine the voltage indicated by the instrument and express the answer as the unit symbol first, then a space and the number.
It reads V 12
